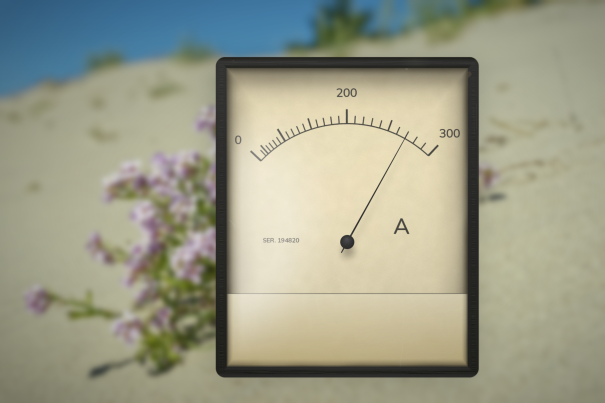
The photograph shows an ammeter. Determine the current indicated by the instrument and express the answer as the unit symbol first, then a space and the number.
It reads A 270
